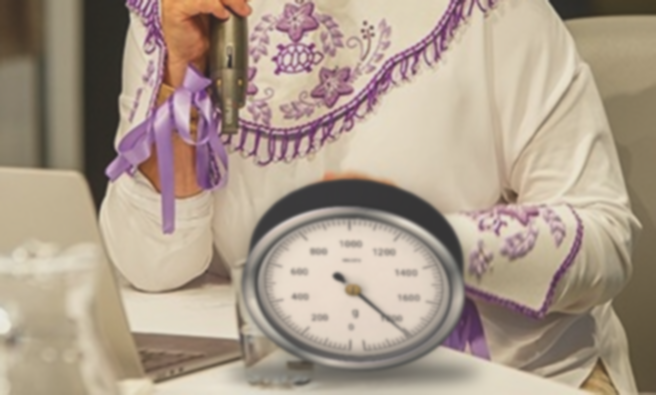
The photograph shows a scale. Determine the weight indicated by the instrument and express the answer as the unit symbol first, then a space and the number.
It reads g 1800
